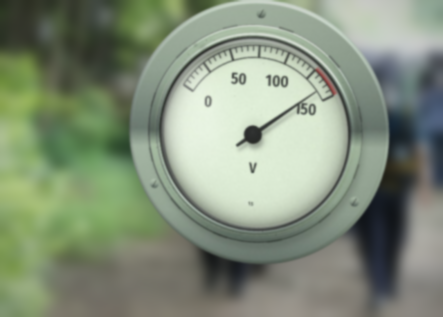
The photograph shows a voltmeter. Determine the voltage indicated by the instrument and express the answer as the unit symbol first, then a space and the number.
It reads V 140
